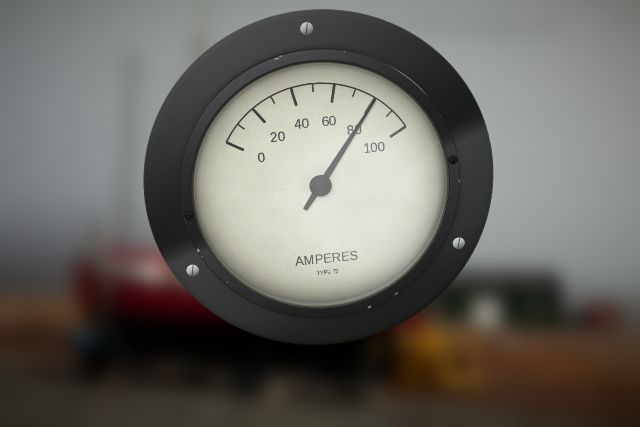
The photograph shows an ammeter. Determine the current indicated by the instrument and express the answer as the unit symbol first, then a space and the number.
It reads A 80
